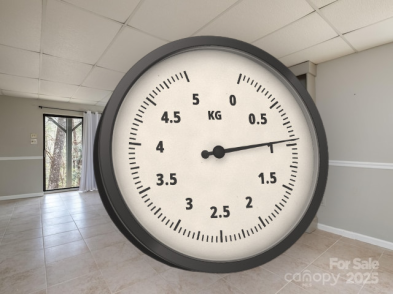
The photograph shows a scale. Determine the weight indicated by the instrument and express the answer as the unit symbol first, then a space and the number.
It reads kg 0.95
